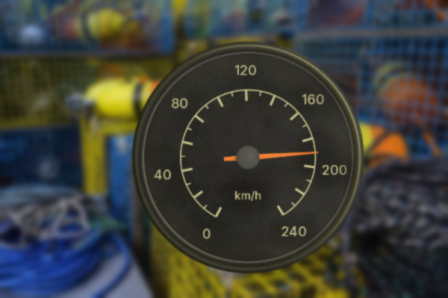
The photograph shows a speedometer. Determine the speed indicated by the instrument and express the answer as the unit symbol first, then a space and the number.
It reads km/h 190
